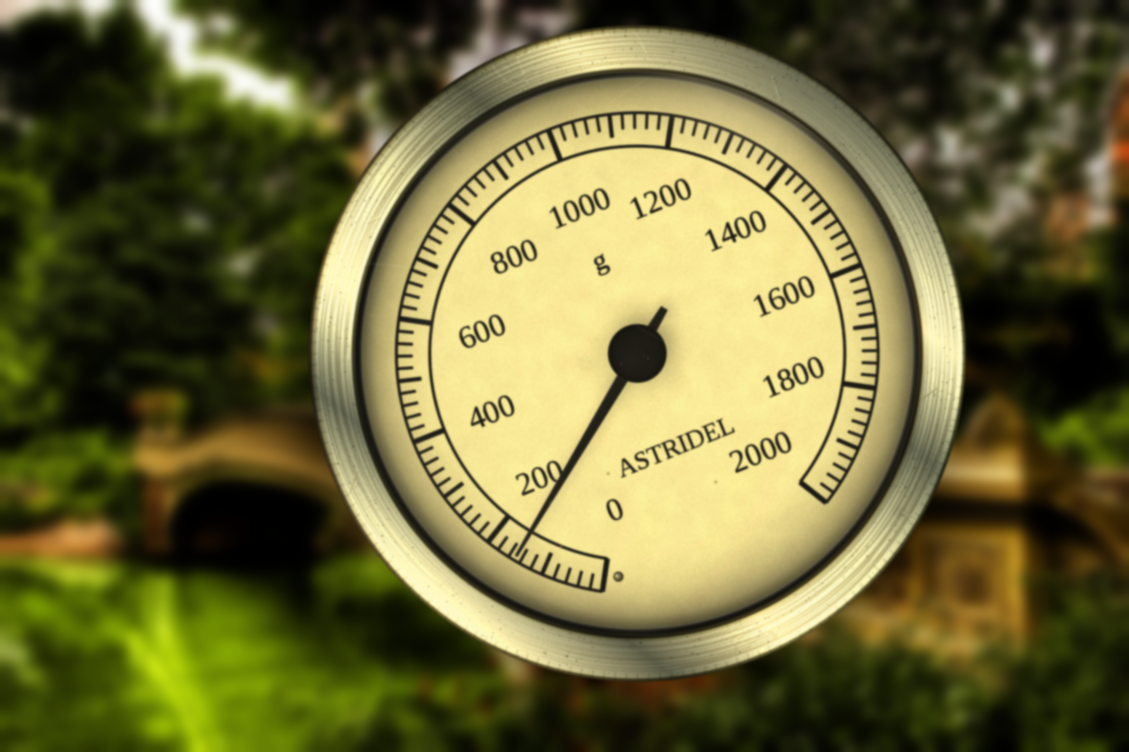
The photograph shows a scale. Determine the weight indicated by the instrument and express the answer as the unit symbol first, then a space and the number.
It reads g 150
